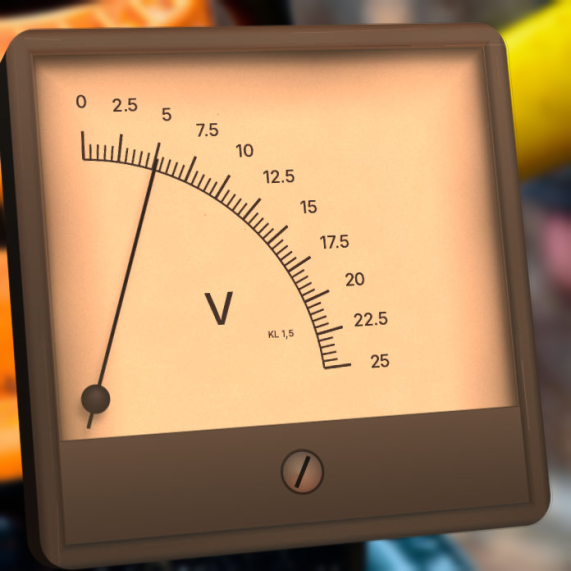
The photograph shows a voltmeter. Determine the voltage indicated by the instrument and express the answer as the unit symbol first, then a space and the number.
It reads V 5
